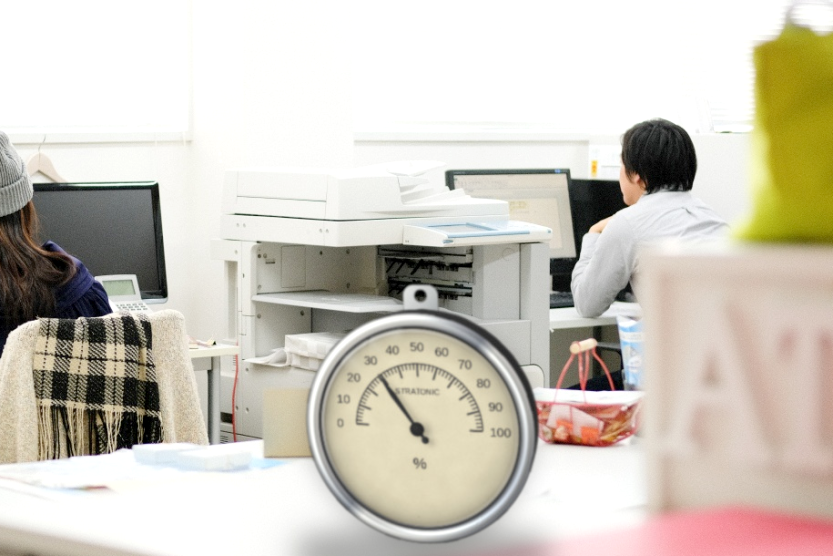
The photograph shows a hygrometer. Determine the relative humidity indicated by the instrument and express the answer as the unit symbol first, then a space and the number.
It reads % 30
